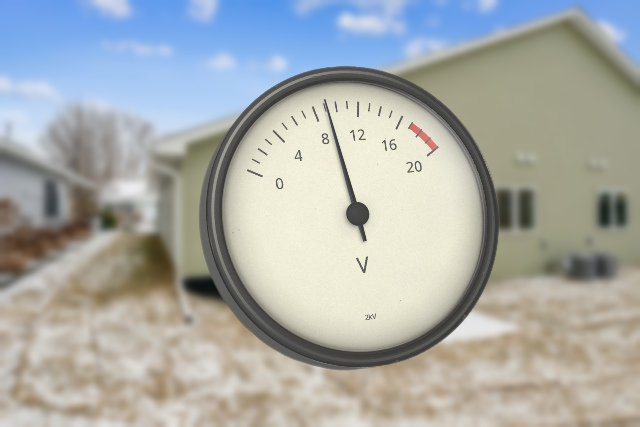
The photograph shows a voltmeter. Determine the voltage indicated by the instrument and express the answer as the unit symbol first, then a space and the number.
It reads V 9
